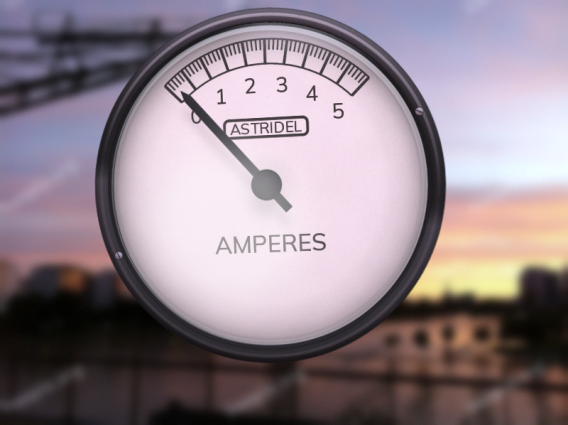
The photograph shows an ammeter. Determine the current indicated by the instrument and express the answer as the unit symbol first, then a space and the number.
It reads A 0.2
